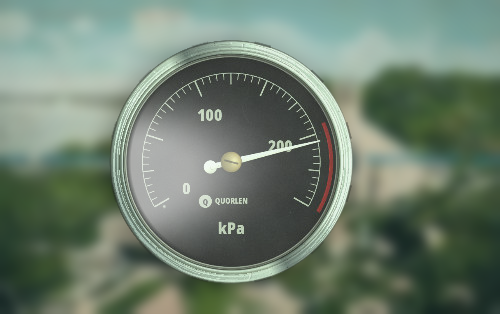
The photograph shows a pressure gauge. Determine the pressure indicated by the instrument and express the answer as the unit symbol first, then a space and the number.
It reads kPa 205
